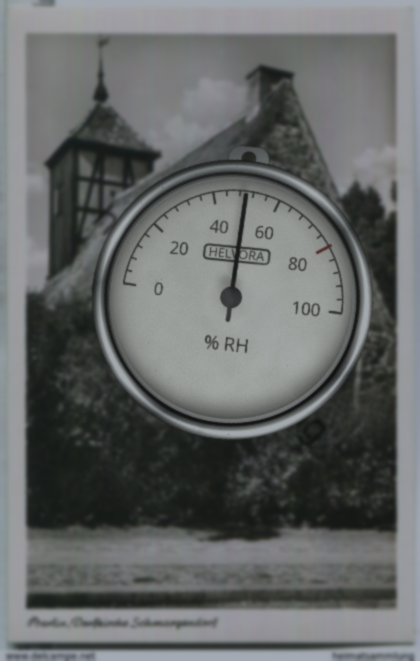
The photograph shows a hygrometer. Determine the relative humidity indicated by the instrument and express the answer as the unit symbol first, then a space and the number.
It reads % 50
